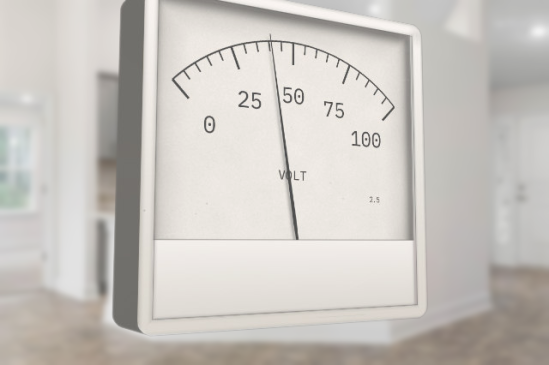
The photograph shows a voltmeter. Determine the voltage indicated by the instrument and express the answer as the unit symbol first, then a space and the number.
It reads V 40
